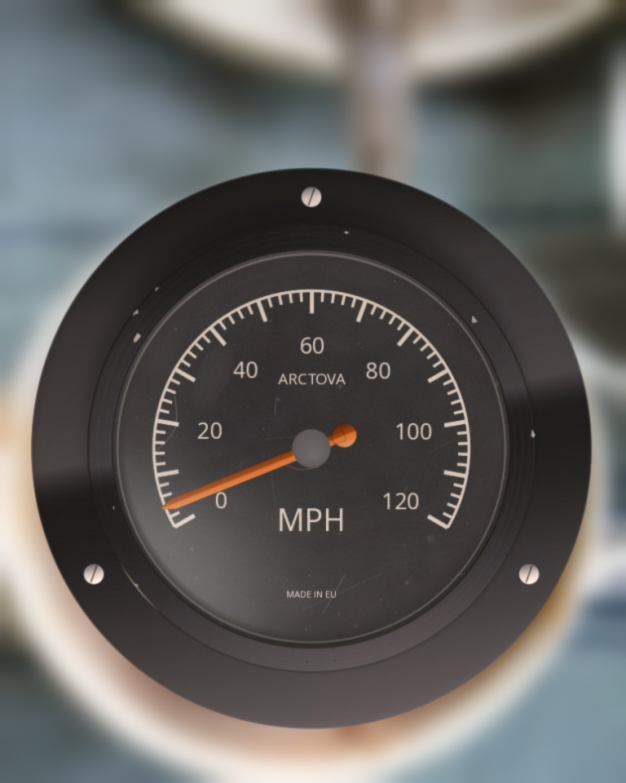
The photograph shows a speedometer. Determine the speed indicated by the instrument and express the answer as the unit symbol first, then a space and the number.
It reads mph 4
